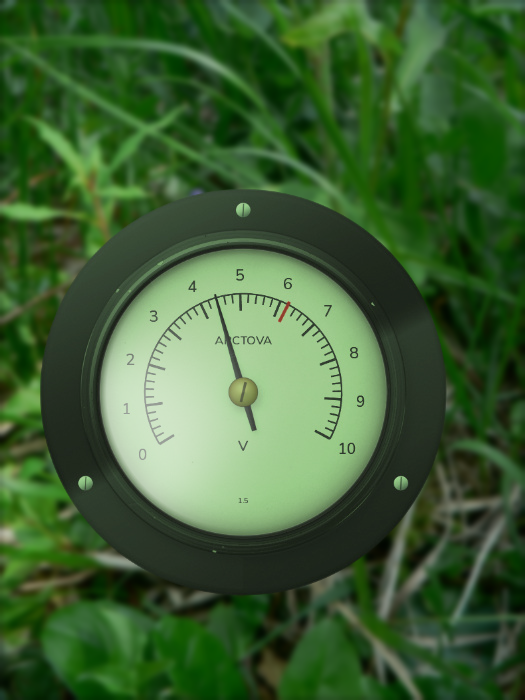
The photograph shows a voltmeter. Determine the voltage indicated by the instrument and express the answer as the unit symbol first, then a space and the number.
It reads V 4.4
